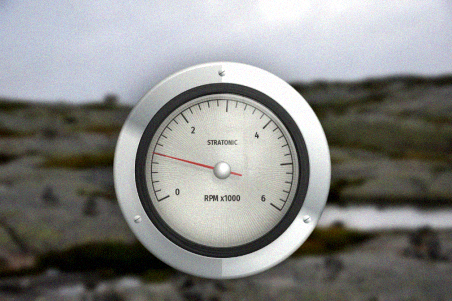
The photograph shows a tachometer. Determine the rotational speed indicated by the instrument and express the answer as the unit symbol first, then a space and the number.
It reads rpm 1000
